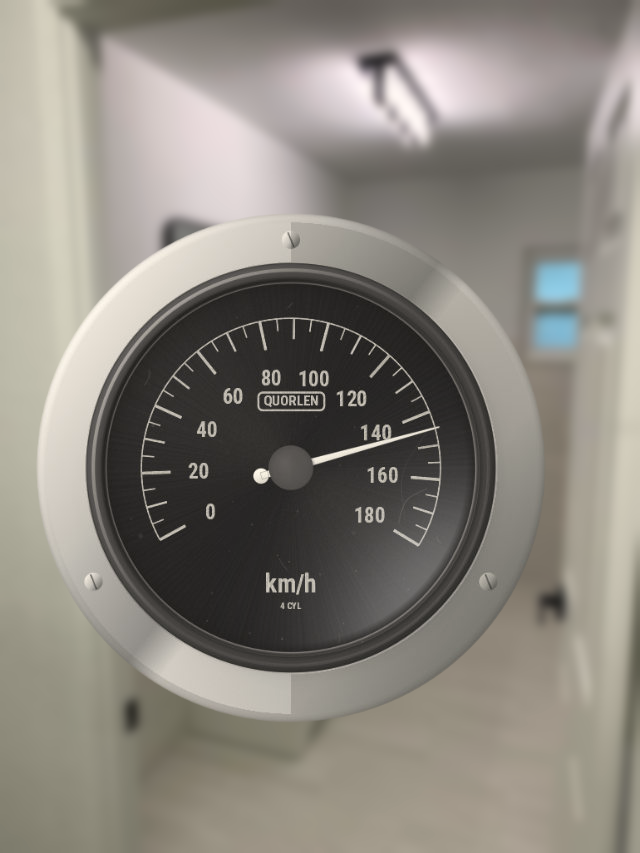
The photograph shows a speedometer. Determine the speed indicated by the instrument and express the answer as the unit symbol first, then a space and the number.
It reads km/h 145
